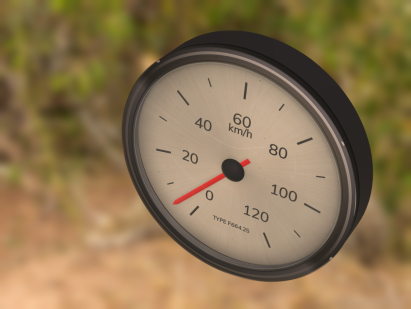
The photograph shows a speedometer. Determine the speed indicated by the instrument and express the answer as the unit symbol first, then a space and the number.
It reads km/h 5
